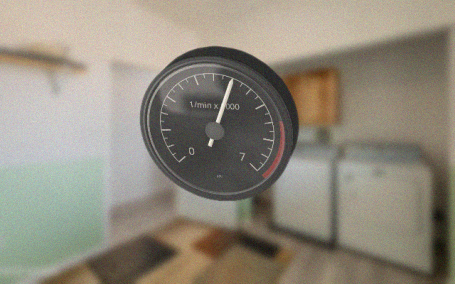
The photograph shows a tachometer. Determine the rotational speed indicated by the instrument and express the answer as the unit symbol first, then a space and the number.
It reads rpm 4000
